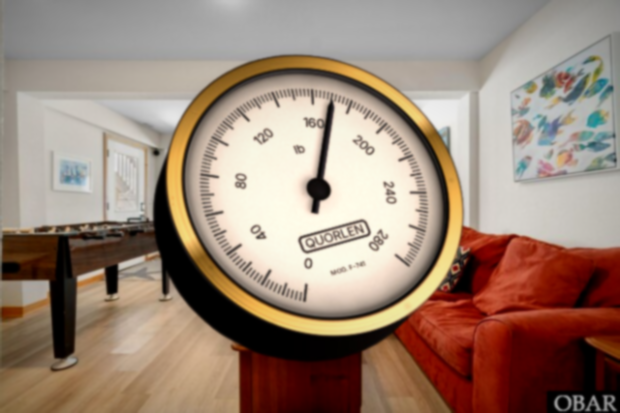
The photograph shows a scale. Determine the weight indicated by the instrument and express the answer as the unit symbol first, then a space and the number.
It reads lb 170
